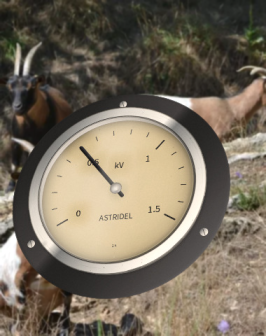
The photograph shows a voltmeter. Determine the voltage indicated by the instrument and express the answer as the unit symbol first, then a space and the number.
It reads kV 0.5
